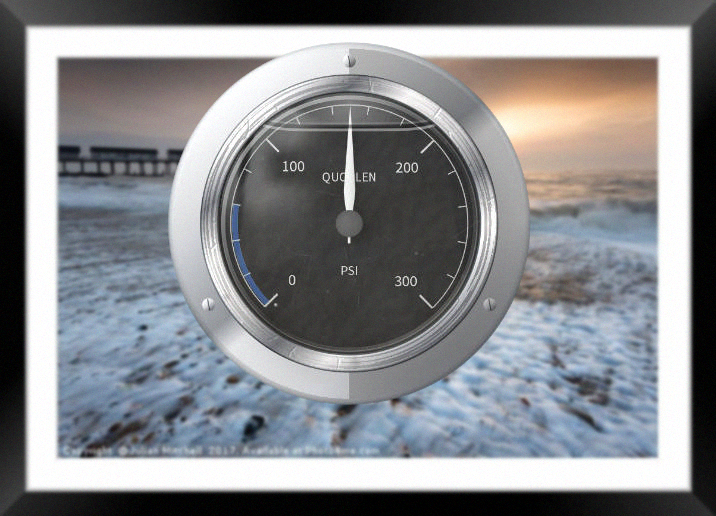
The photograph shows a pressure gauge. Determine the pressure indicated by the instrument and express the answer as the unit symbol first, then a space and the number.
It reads psi 150
